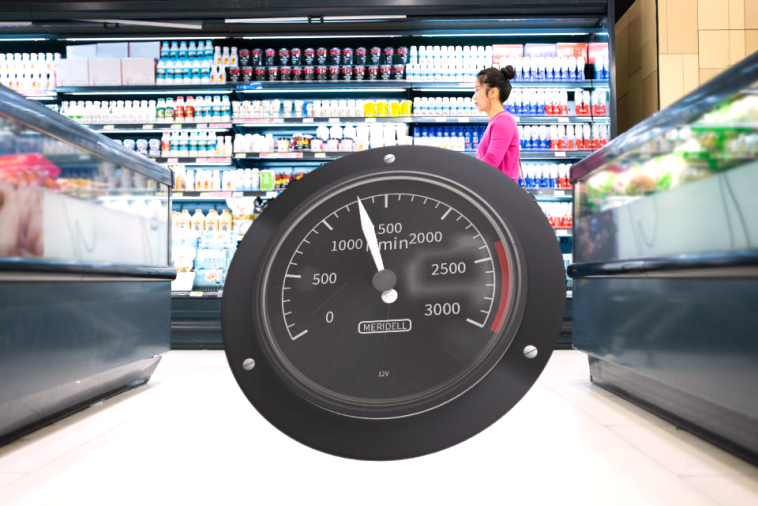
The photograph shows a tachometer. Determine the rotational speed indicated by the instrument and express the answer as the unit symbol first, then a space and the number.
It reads rpm 1300
